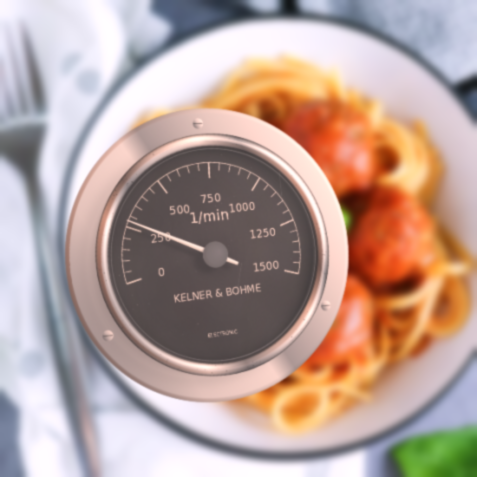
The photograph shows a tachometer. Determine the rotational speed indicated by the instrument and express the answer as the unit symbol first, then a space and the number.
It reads rpm 275
